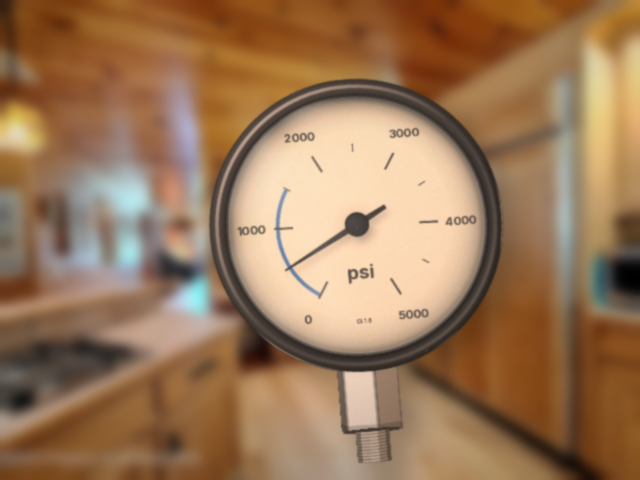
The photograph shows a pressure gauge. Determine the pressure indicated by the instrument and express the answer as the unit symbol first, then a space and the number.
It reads psi 500
